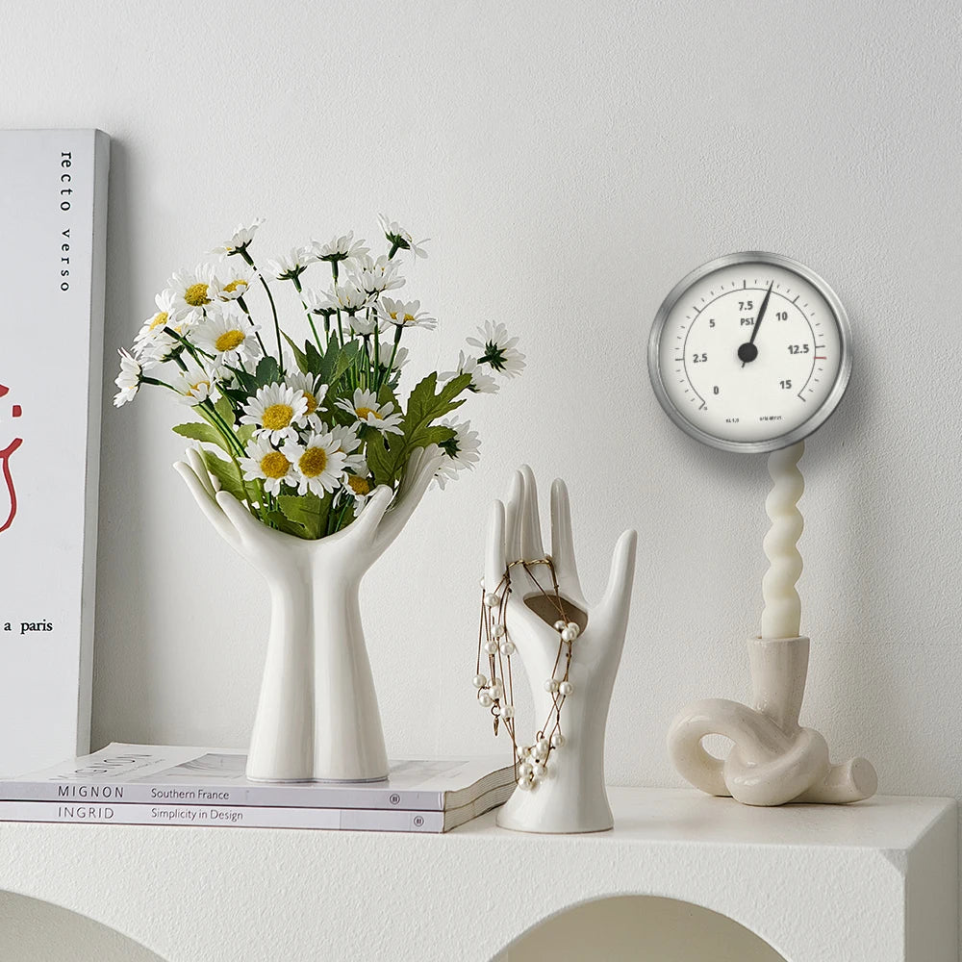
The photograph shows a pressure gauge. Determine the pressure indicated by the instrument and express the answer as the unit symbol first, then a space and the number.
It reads psi 8.75
